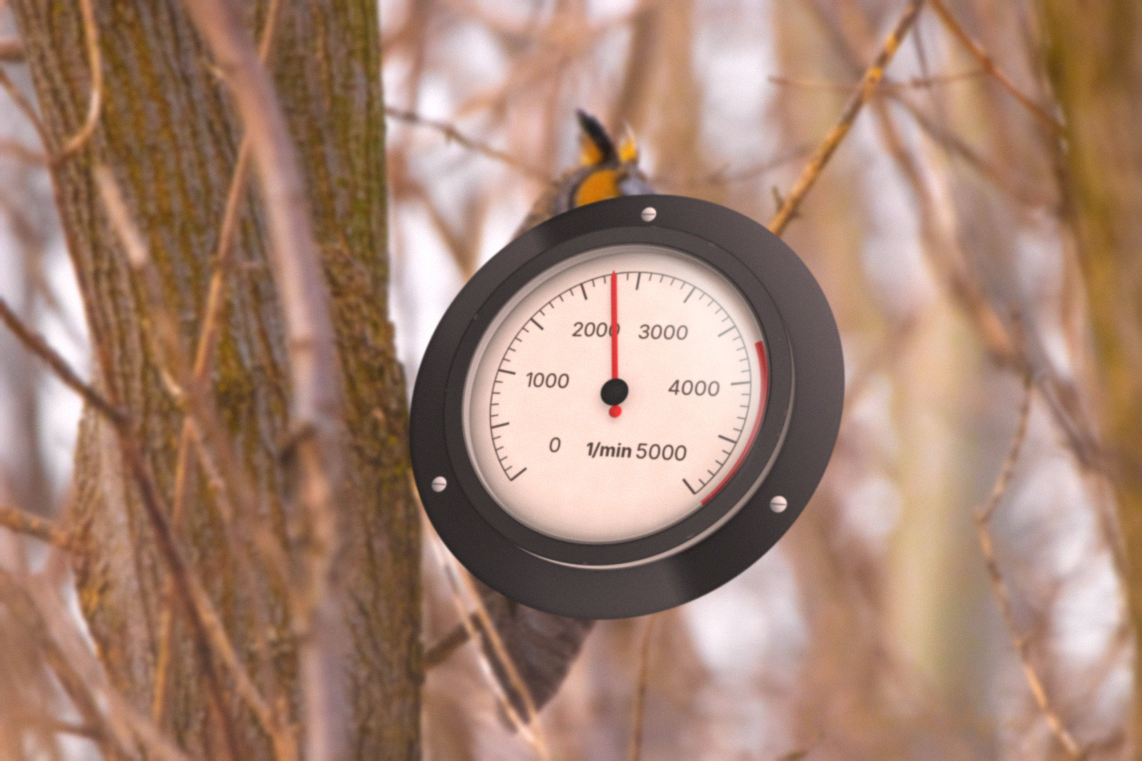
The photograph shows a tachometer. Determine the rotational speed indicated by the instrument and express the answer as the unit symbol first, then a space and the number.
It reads rpm 2300
